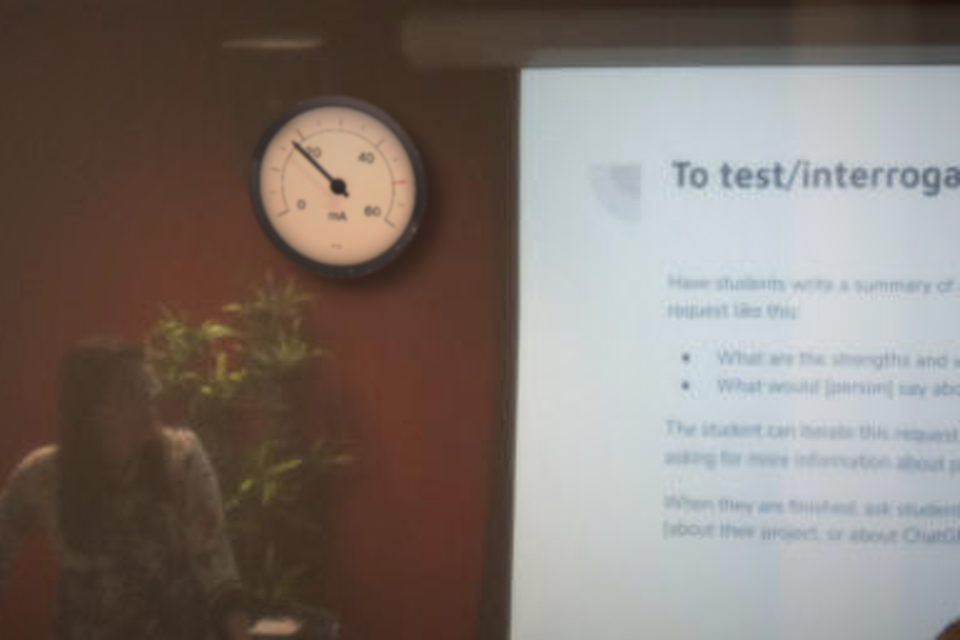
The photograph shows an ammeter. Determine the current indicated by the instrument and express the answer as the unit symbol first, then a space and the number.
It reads mA 17.5
